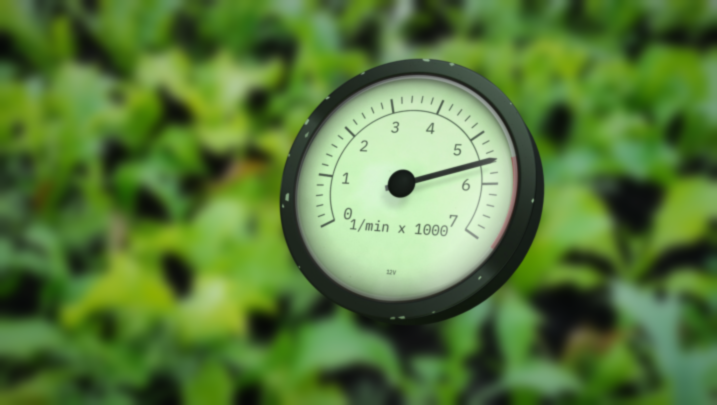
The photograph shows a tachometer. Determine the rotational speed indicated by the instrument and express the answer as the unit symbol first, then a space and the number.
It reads rpm 5600
